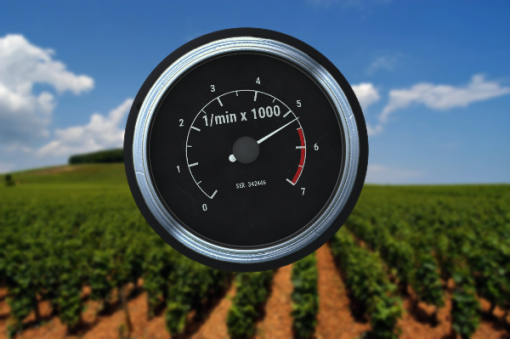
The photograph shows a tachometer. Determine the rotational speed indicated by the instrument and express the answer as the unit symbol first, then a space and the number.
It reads rpm 5250
